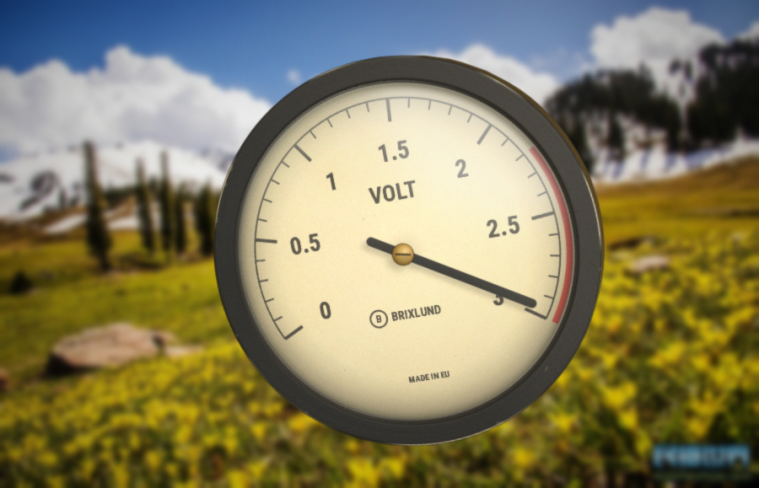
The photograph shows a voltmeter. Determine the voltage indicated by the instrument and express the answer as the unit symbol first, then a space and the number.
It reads V 2.95
